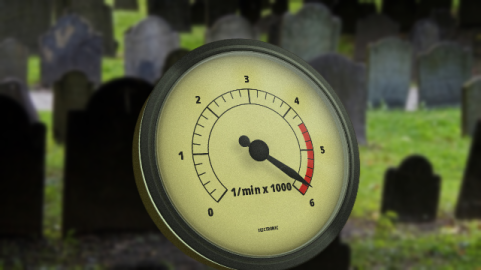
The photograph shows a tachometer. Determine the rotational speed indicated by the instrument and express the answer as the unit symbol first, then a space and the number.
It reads rpm 5800
